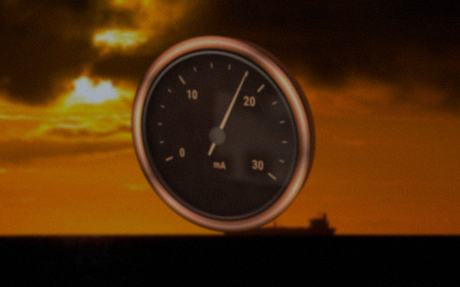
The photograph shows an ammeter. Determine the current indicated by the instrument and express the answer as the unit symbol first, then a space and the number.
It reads mA 18
